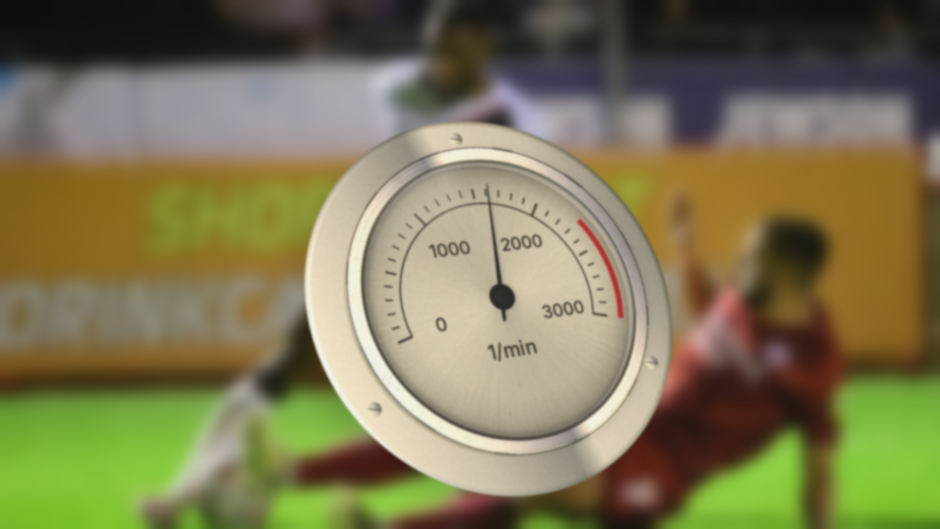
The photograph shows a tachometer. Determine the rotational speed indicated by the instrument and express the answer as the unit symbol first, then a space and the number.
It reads rpm 1600
